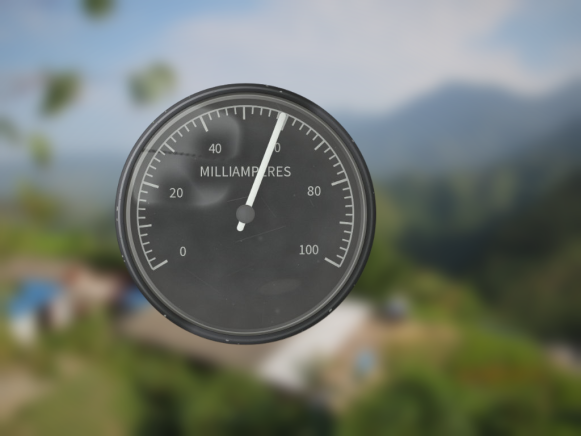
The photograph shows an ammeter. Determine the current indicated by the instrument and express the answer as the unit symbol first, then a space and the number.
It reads mA 59
